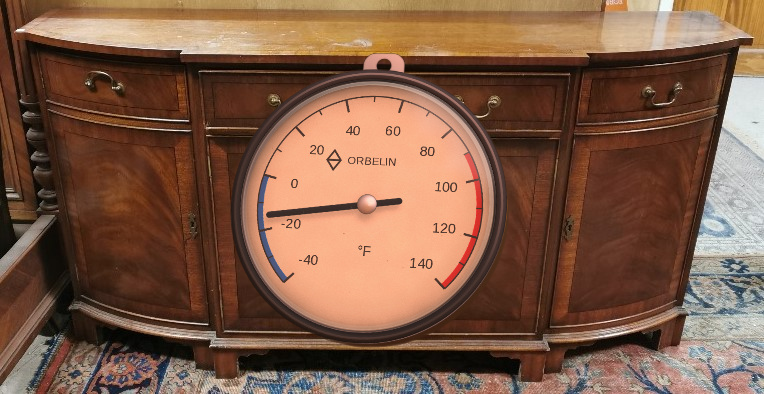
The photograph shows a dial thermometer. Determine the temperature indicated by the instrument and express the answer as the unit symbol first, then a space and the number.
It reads °F -15
